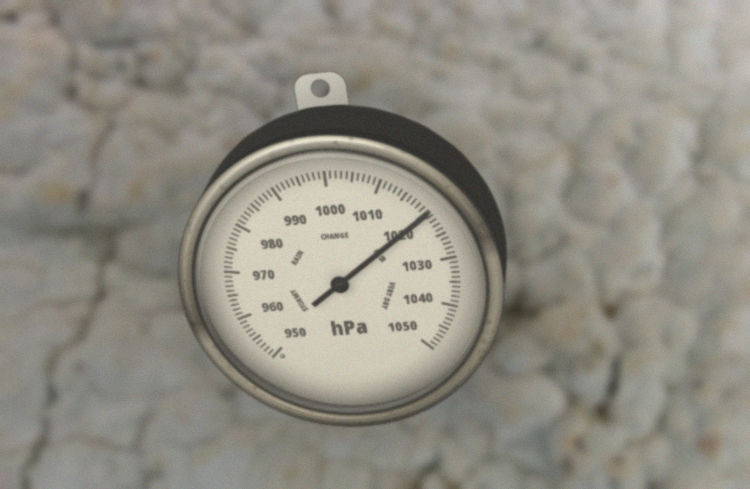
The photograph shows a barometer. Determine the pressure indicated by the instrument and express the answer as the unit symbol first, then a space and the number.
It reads hPa 1020
